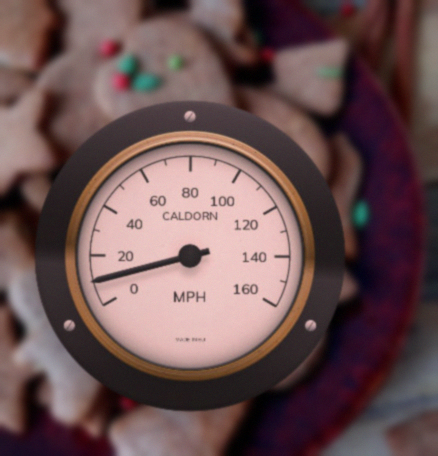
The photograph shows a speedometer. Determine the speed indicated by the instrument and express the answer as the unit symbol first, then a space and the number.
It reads mph 10
